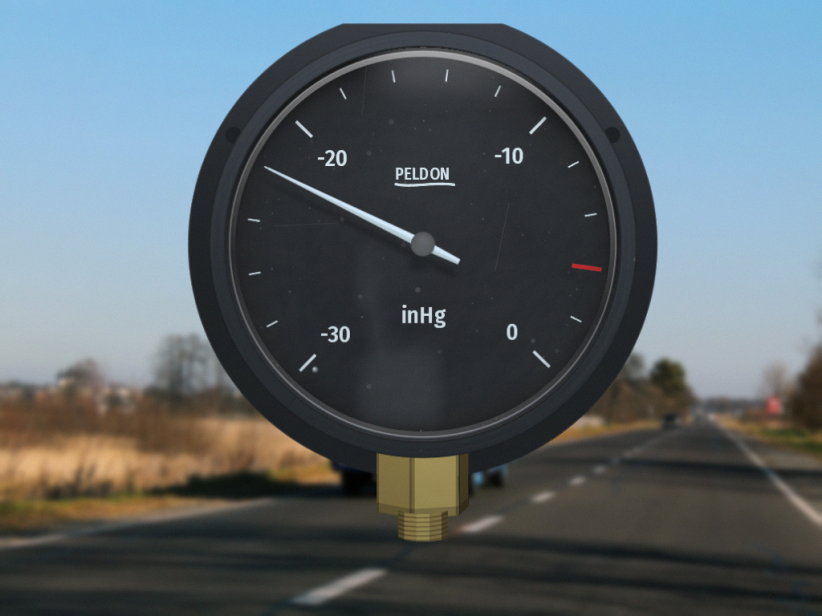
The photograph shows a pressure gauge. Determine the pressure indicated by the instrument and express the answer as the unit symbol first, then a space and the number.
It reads inHg -22
